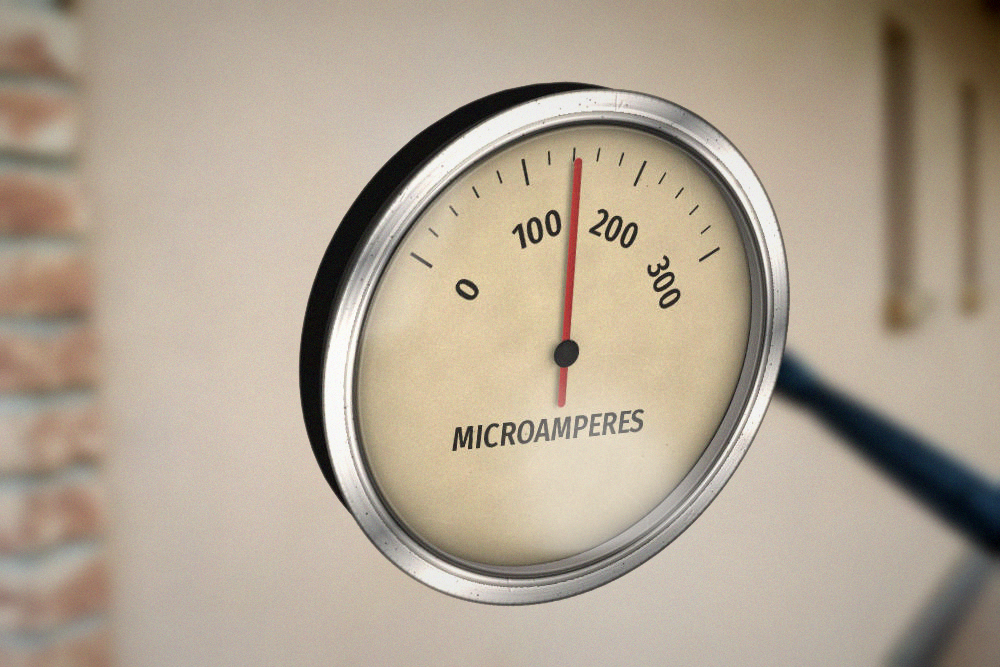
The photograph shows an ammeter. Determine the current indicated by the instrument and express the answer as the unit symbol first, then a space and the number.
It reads µA 140
